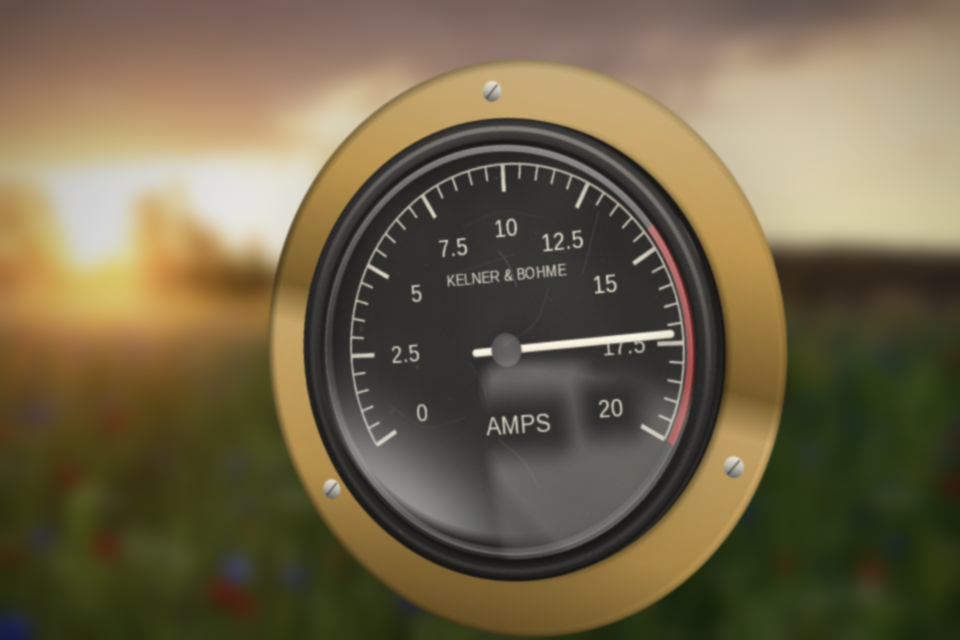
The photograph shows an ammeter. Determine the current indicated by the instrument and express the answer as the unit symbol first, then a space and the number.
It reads A 17.25
